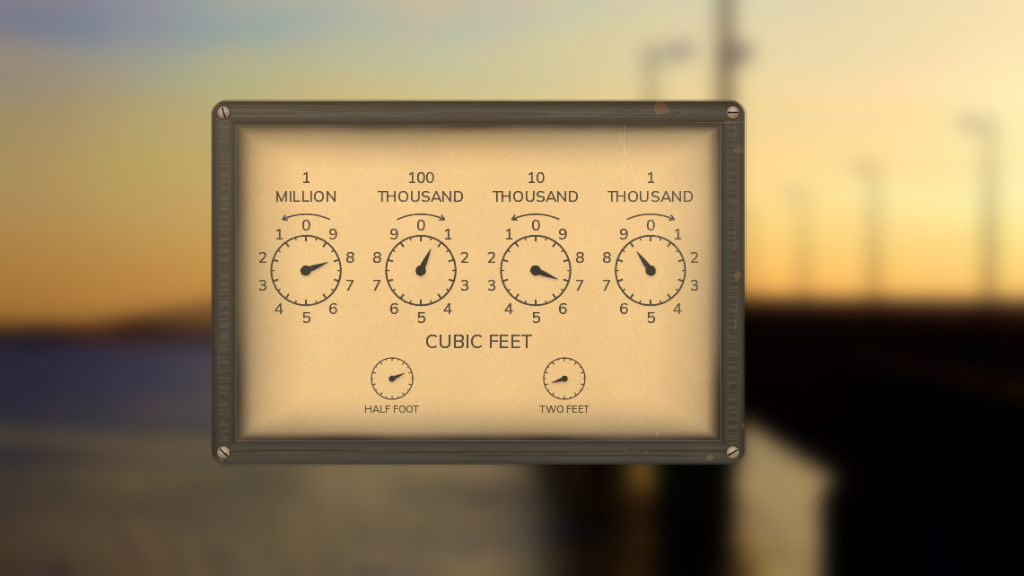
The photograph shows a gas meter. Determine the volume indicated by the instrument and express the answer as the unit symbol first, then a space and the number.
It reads ft³ 806900
